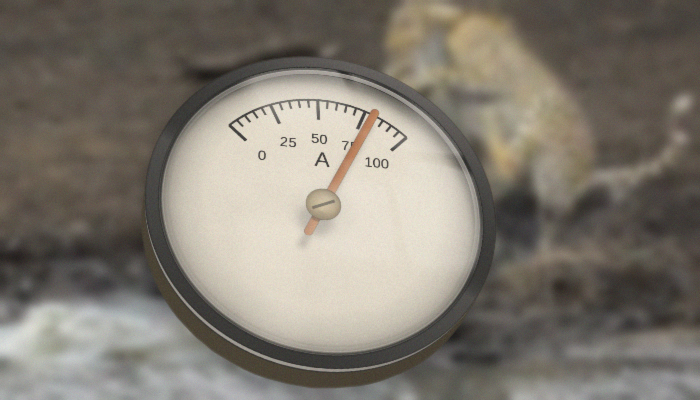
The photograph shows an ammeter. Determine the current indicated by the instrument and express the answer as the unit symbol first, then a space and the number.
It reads A 80
